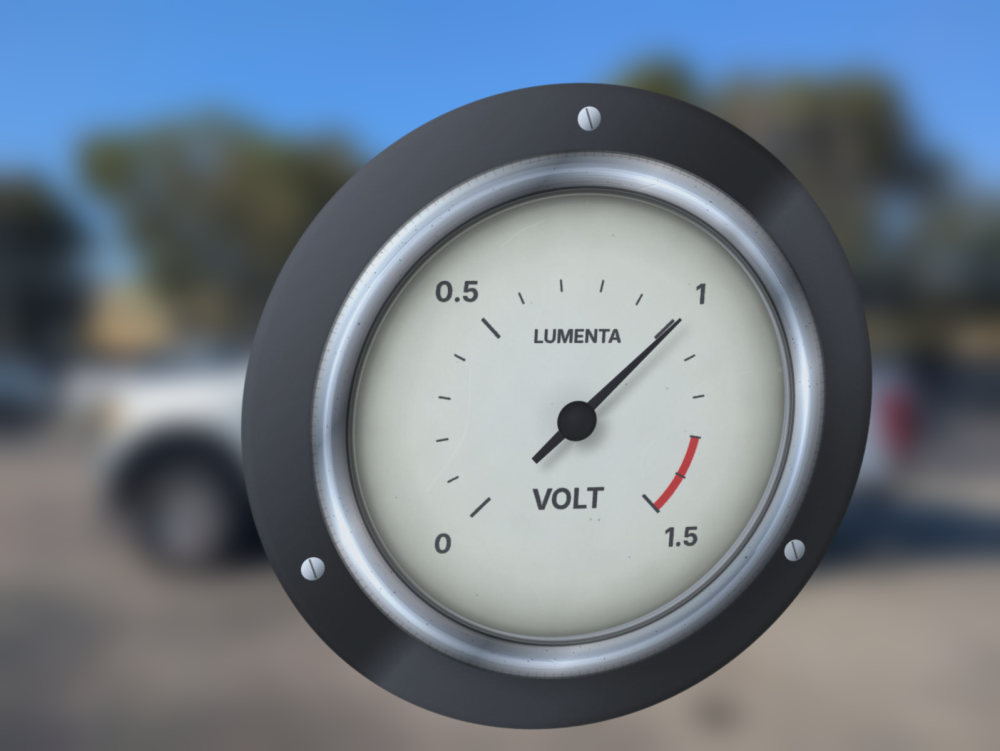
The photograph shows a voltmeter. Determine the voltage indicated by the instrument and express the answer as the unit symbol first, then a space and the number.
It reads V 1
